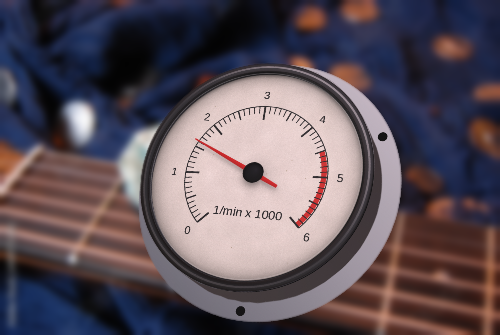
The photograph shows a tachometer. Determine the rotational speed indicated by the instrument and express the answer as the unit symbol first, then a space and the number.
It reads rpm 1600
